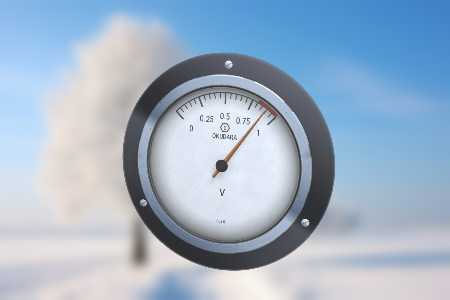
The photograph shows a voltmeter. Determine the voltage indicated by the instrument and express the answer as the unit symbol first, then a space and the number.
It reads V 0.9
